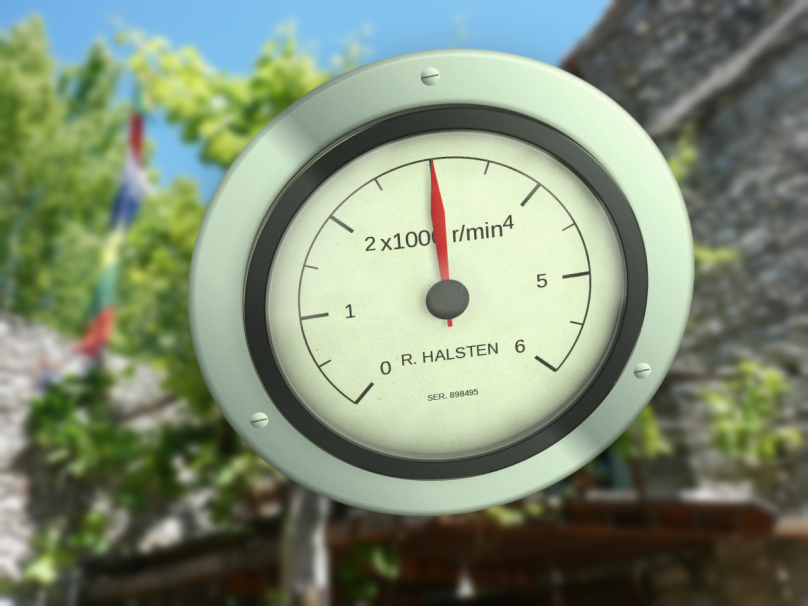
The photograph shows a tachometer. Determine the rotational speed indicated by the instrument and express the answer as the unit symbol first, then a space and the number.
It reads rpm 3000
